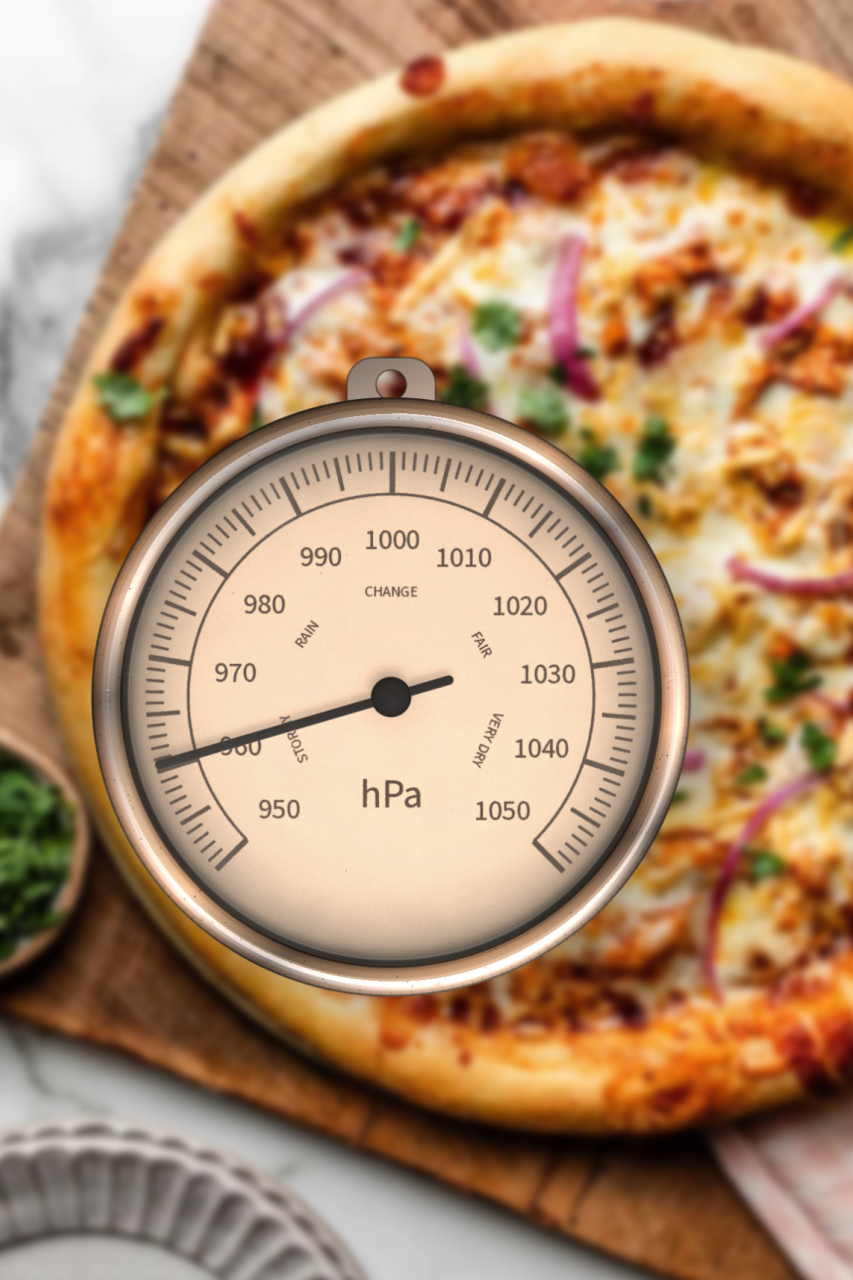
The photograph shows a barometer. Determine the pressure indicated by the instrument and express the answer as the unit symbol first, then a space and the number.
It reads hPa 960.5
